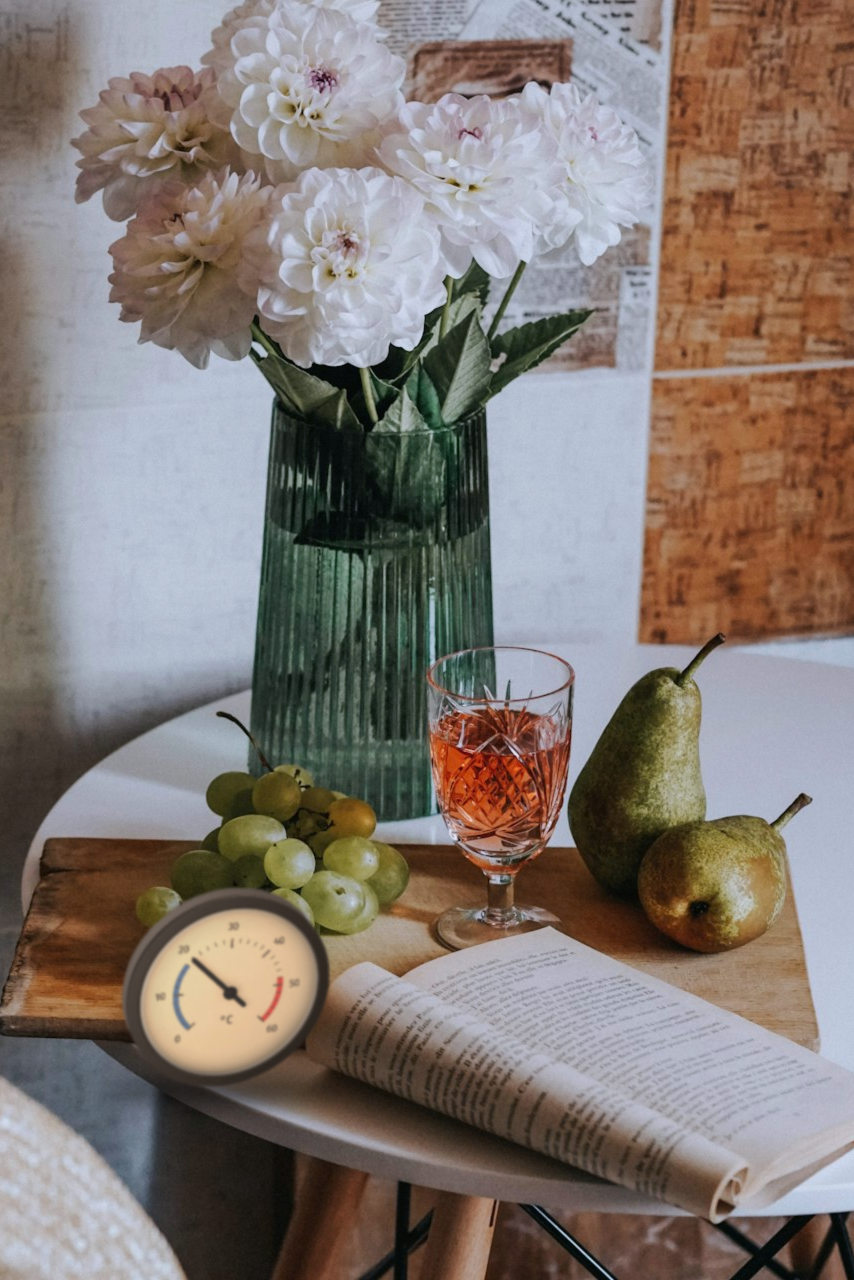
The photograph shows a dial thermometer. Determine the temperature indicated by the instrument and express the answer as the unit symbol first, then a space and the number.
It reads °C 20
